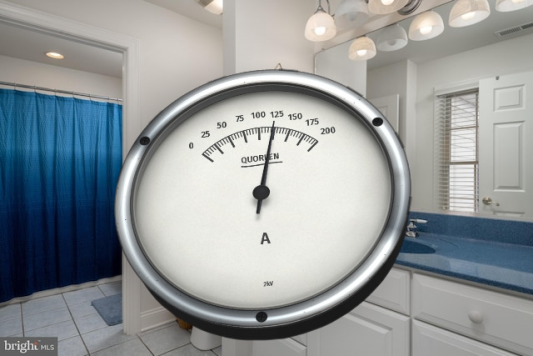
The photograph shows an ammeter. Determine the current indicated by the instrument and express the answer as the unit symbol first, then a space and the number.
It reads A 125
